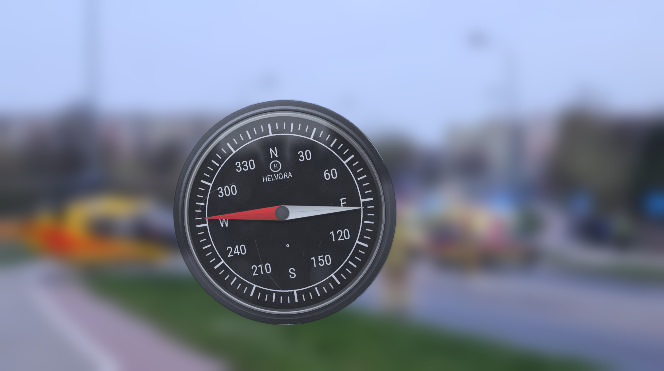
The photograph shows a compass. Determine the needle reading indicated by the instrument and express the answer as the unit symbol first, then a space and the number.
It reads ° 275
